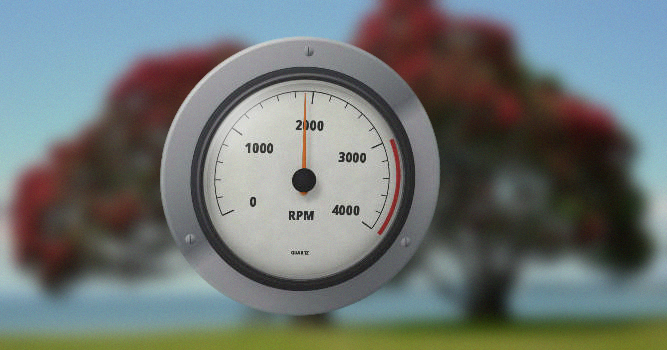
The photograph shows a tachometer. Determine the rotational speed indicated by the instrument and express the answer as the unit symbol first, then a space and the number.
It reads rpm 1900
